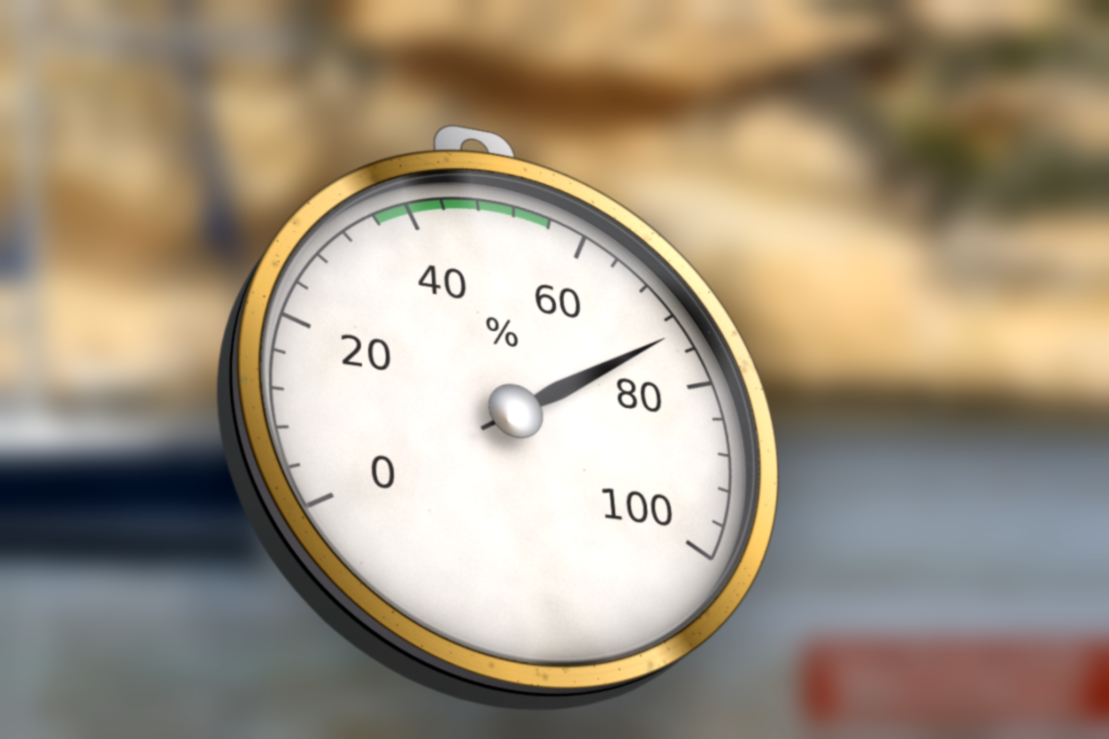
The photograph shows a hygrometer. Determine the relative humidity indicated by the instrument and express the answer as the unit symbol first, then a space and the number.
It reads % 74
